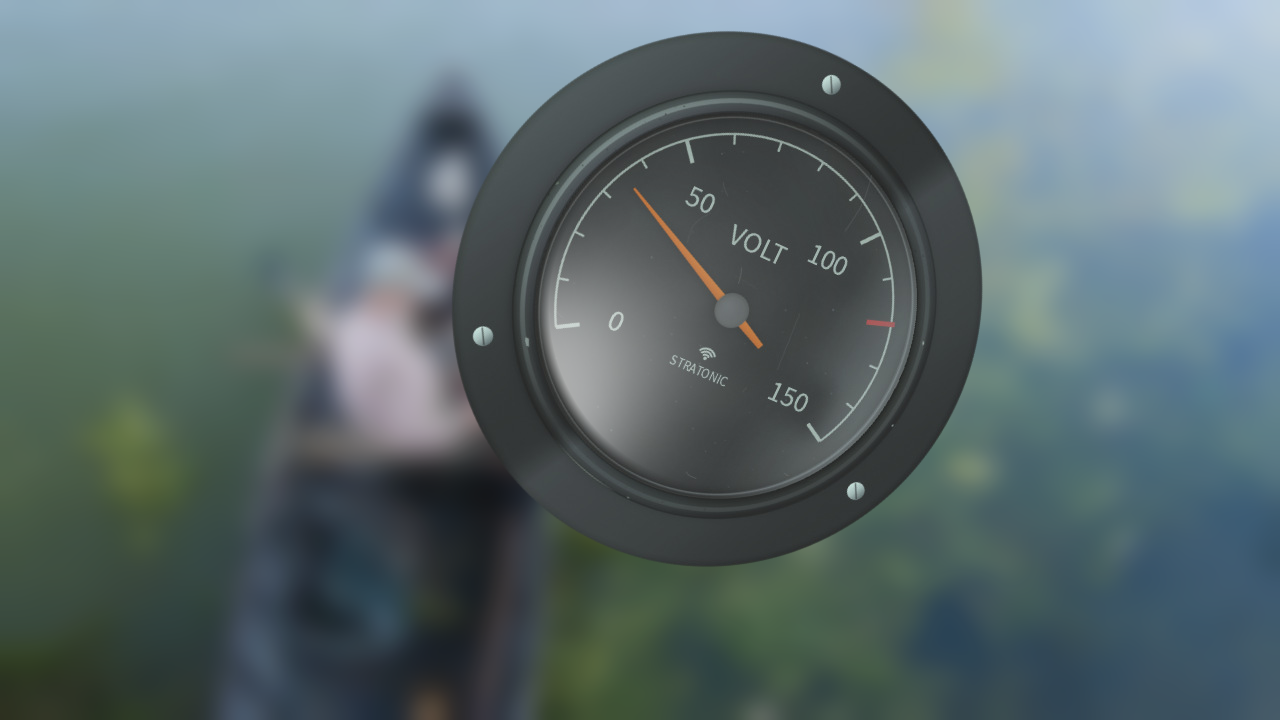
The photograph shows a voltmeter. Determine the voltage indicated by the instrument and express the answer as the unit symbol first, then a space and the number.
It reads V 35
